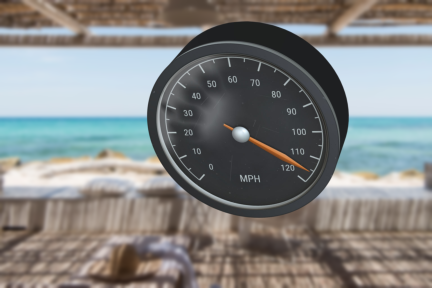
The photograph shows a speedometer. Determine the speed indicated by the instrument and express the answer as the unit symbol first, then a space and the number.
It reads mph 115
